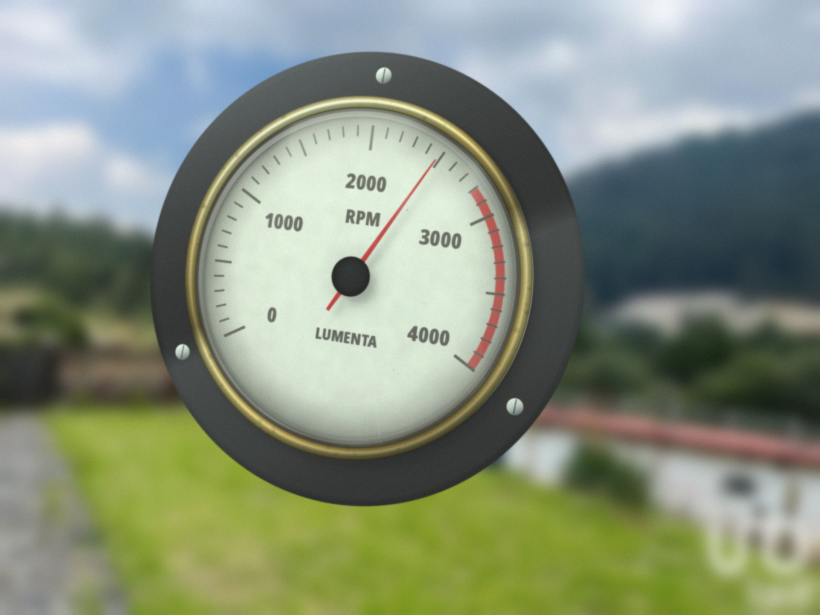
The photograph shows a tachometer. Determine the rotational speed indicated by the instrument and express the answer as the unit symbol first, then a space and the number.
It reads rpm 2500
